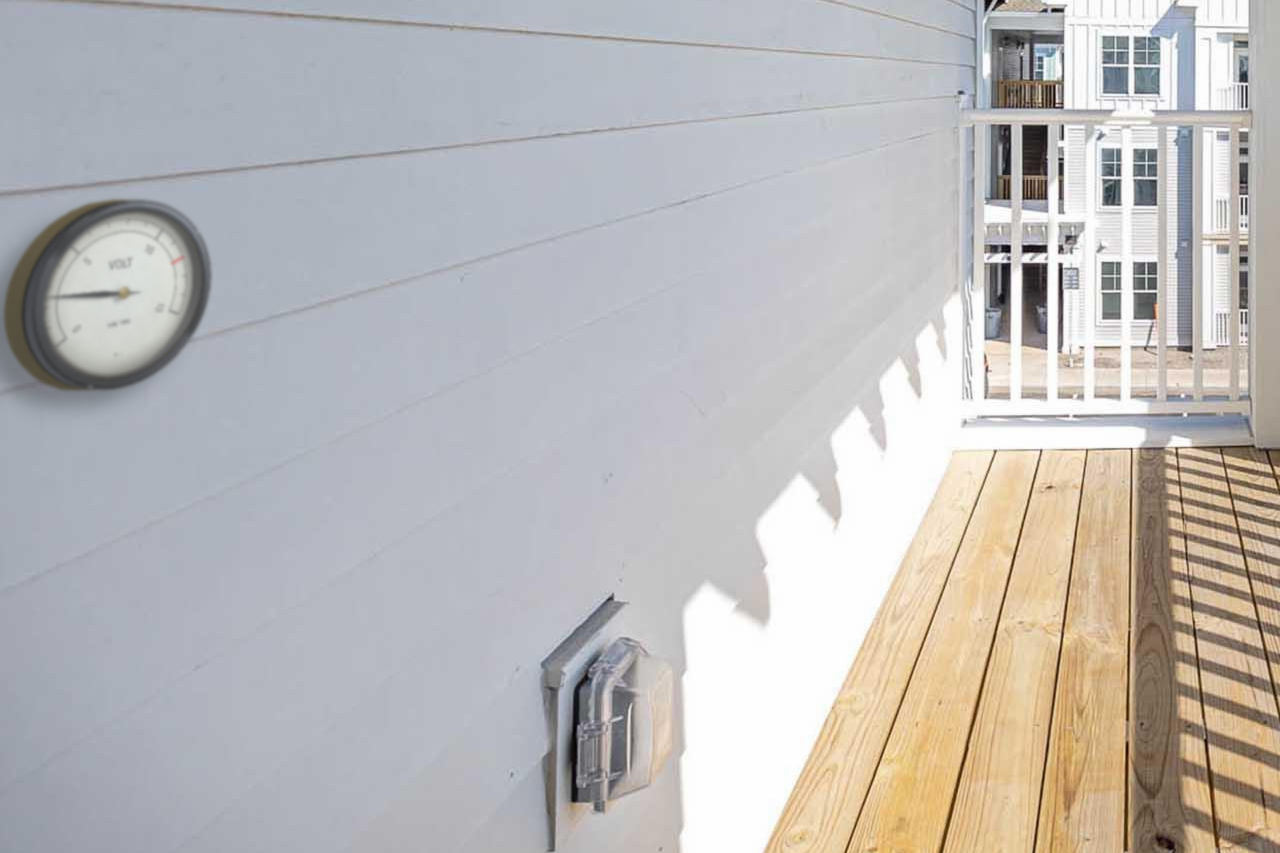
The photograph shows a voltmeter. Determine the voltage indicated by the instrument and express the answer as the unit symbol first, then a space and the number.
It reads V 2.5
